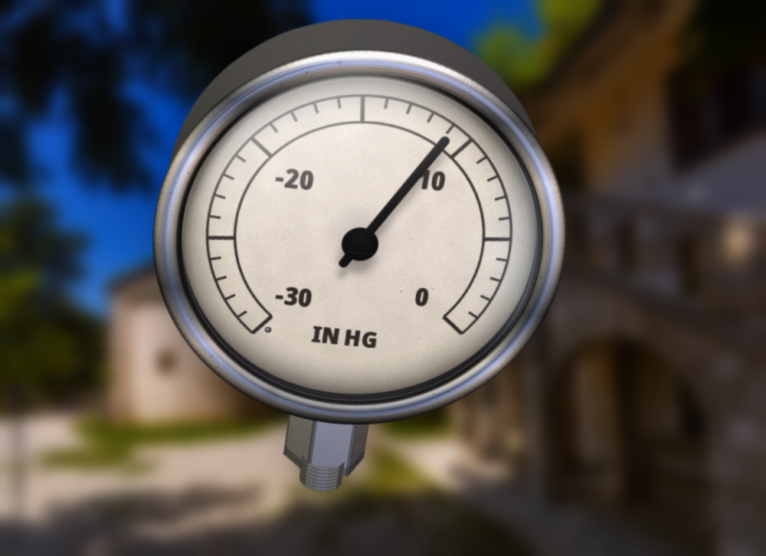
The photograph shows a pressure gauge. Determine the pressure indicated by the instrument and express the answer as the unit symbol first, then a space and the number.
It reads inHg -11
